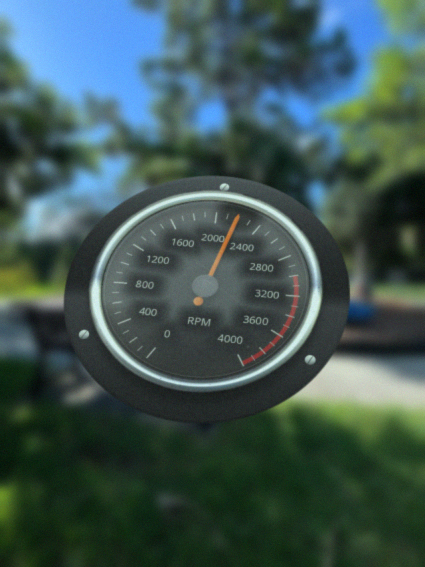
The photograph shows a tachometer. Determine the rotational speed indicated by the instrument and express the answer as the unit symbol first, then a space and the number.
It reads rpm 2200
